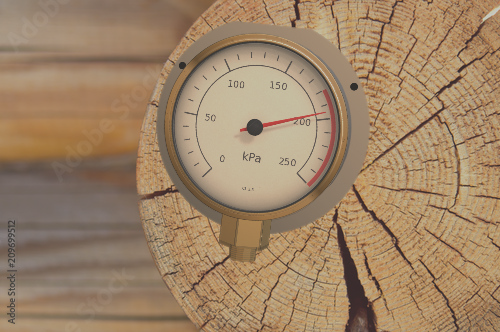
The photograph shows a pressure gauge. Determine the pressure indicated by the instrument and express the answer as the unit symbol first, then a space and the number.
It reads kPa 195
